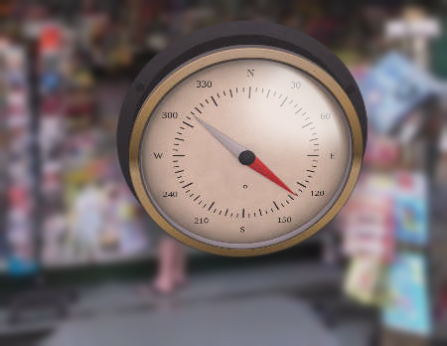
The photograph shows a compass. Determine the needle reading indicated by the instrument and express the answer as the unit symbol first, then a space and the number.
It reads ° 130
